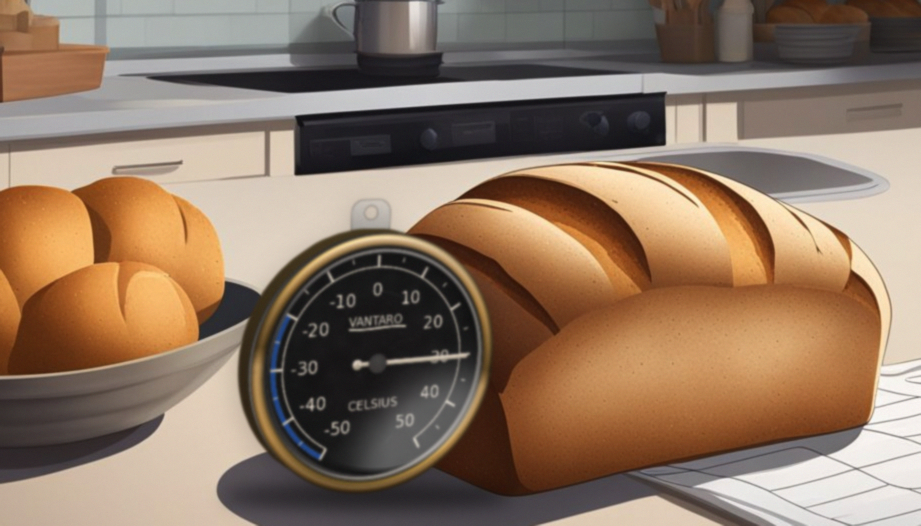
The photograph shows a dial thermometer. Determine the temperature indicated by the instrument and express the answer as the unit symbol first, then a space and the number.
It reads °C 30
